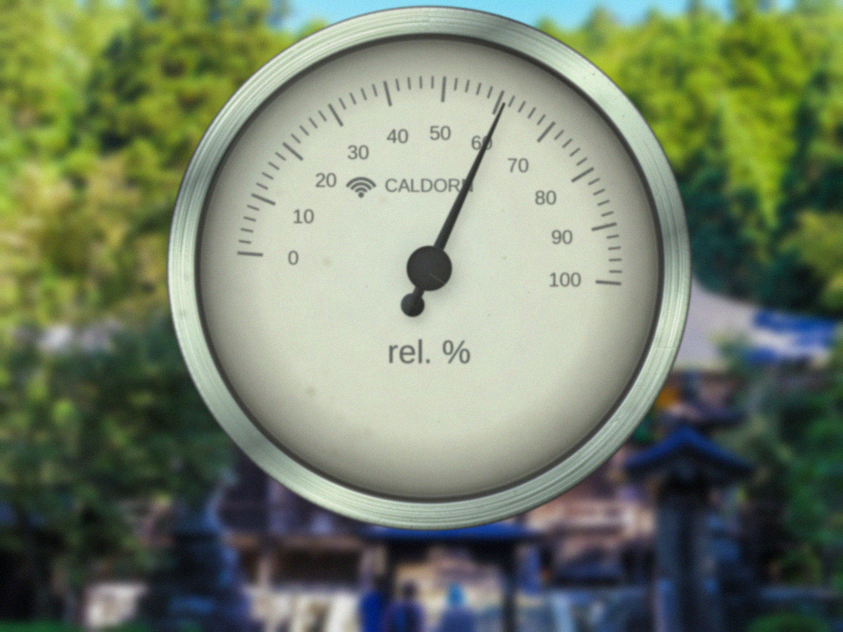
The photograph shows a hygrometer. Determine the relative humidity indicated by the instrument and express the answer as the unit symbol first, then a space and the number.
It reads % 61
